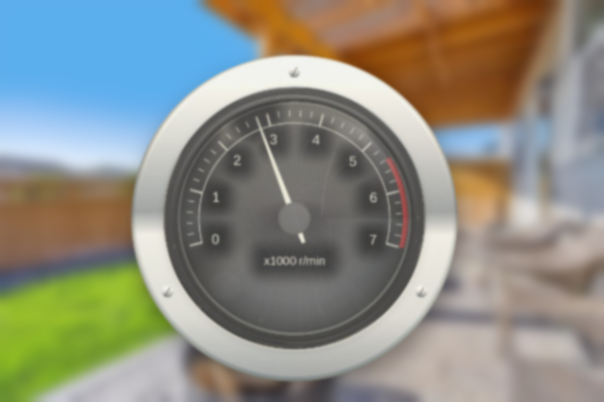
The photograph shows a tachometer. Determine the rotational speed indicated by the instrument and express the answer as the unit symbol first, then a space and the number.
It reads rpm 2800
